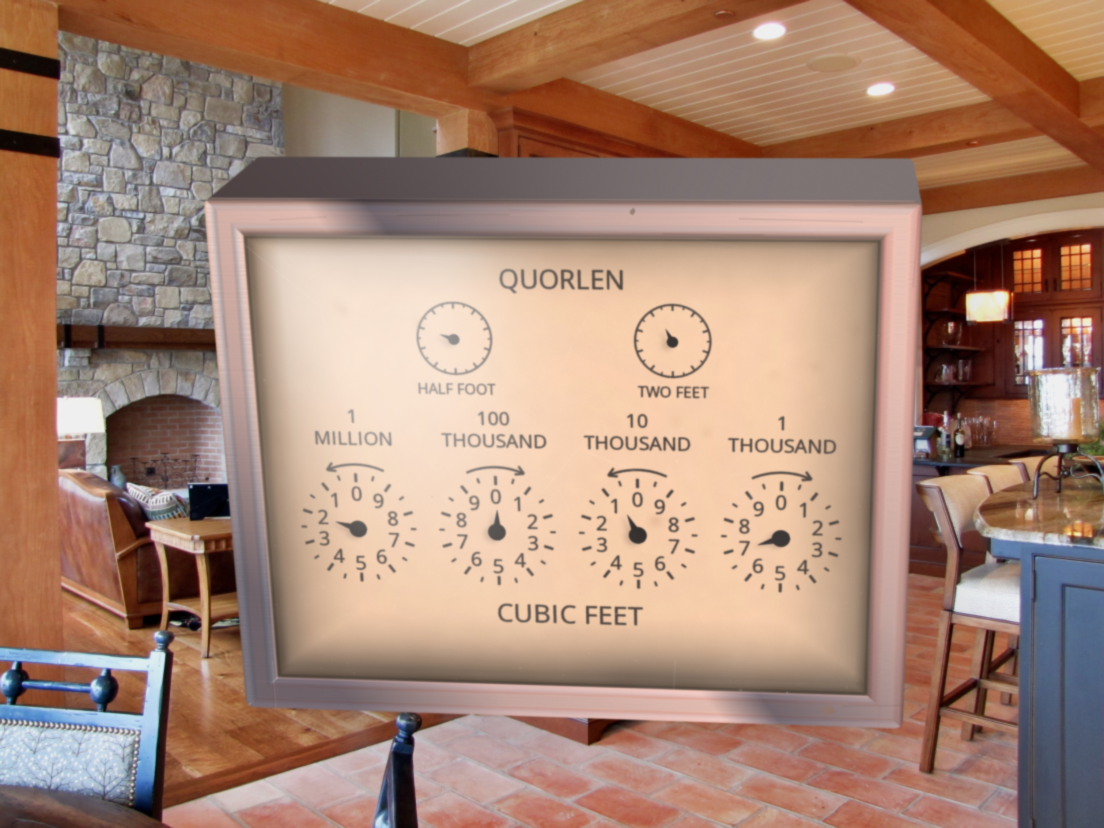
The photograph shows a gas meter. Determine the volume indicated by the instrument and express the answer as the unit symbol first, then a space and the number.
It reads ft³ 200700
